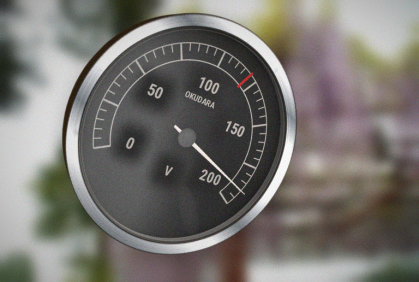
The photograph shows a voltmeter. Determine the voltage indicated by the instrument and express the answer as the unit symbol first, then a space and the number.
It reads V 190
